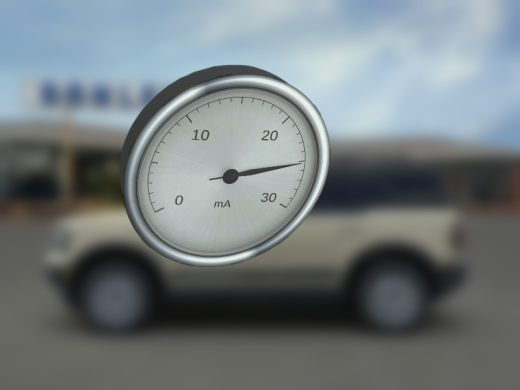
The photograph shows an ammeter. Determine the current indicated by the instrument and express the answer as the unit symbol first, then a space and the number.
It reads mA 25
